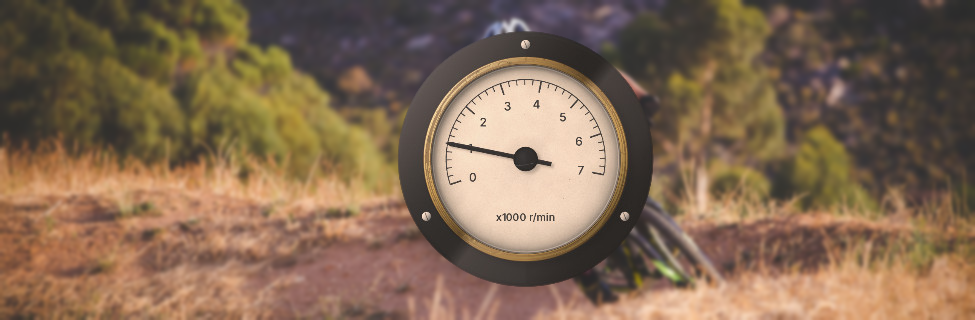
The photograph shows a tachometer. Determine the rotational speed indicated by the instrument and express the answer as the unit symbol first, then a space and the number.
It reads rpm 1000
